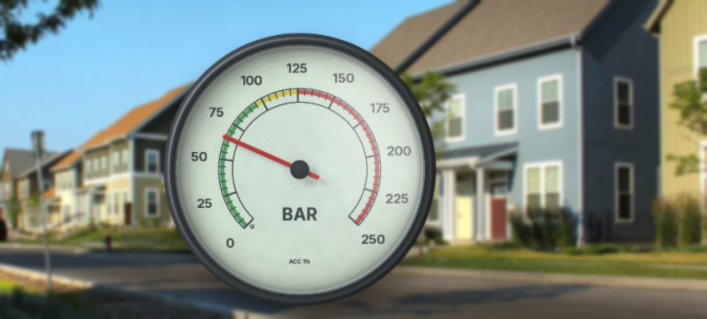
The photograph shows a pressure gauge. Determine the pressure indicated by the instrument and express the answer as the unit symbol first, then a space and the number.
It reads bar 65
